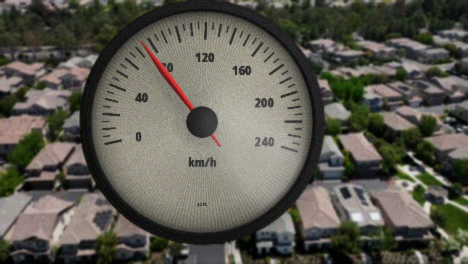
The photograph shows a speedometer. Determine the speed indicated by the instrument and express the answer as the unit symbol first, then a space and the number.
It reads km/h 75
